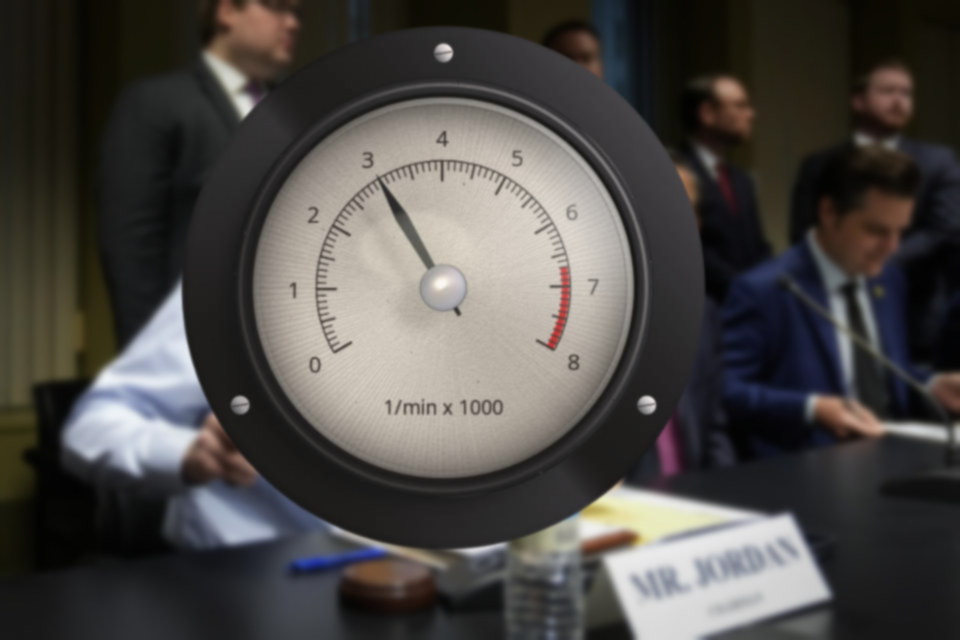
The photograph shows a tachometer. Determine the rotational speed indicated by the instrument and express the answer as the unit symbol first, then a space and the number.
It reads rpm 3000
